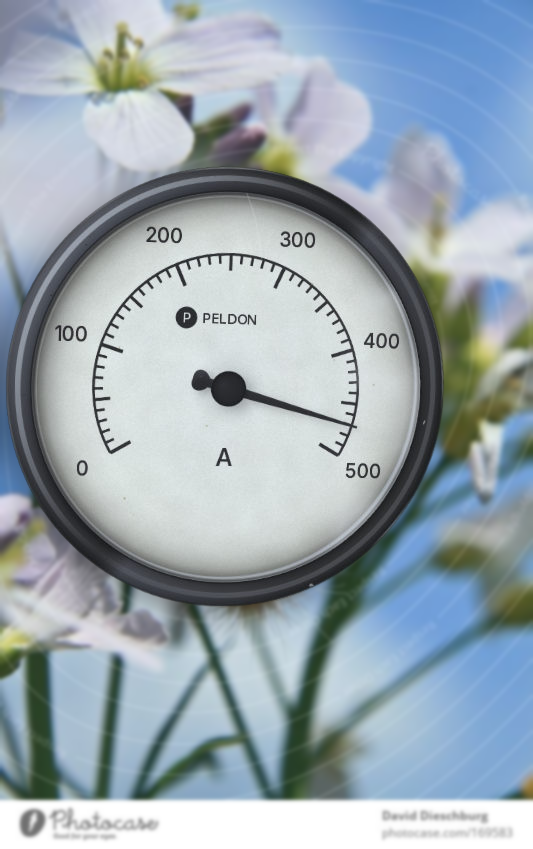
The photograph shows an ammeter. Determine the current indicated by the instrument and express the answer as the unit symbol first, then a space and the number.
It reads A 470
